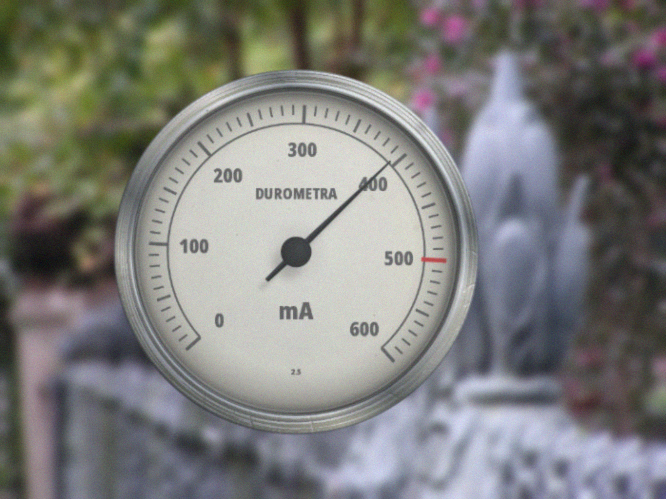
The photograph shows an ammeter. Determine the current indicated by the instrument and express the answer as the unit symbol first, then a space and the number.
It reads mA 395
